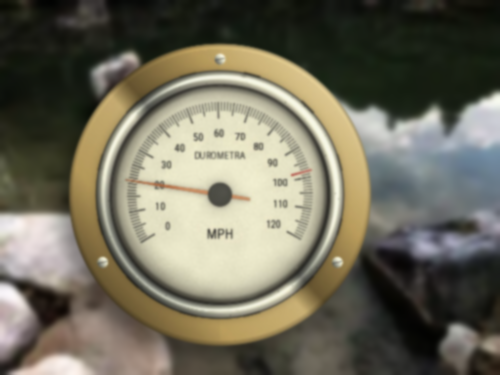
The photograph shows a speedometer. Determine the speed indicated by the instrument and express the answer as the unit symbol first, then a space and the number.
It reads mph 20
